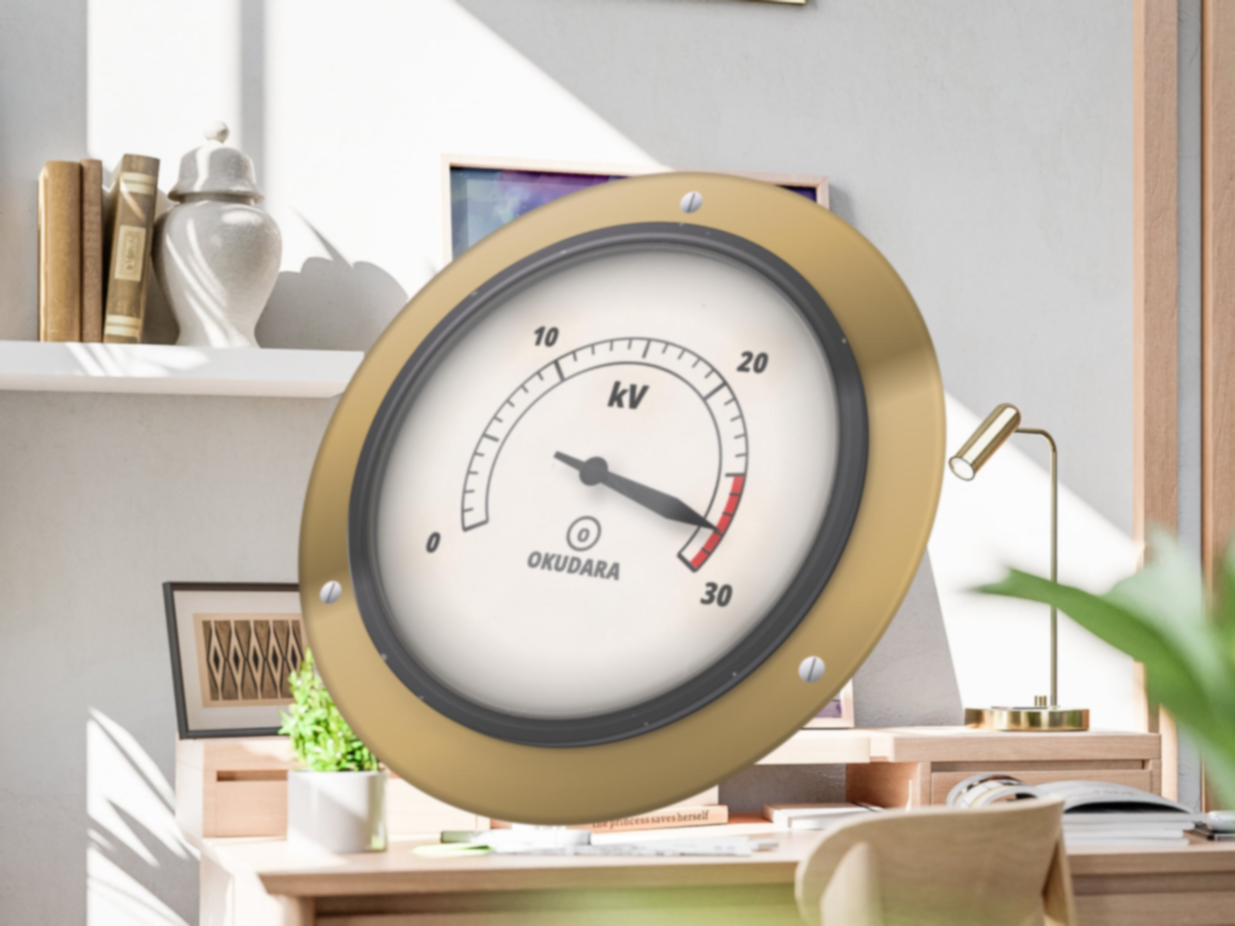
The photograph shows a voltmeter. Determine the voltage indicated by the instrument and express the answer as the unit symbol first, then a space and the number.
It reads kV 28
